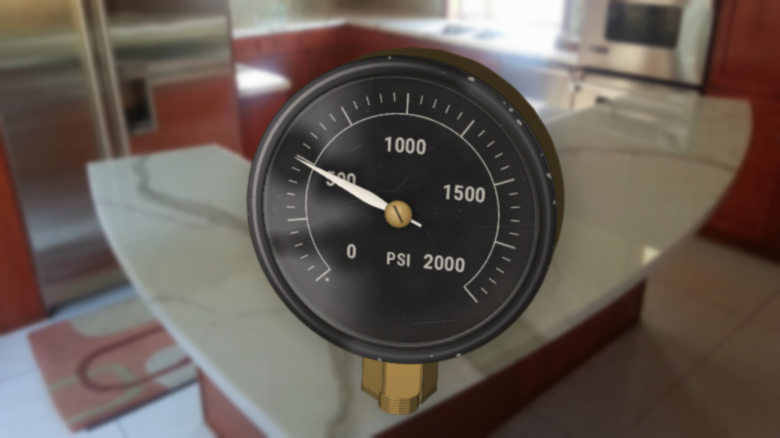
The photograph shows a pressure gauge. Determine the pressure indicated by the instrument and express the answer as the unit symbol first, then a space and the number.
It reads psi 500
